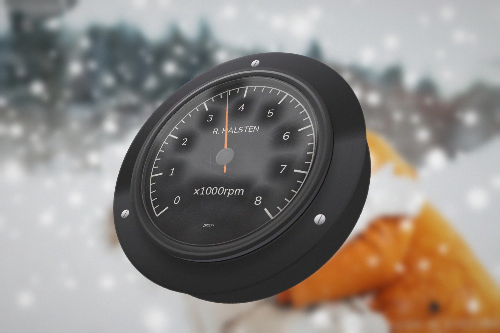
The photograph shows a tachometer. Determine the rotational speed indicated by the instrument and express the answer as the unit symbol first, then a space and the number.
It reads rpm 3600
